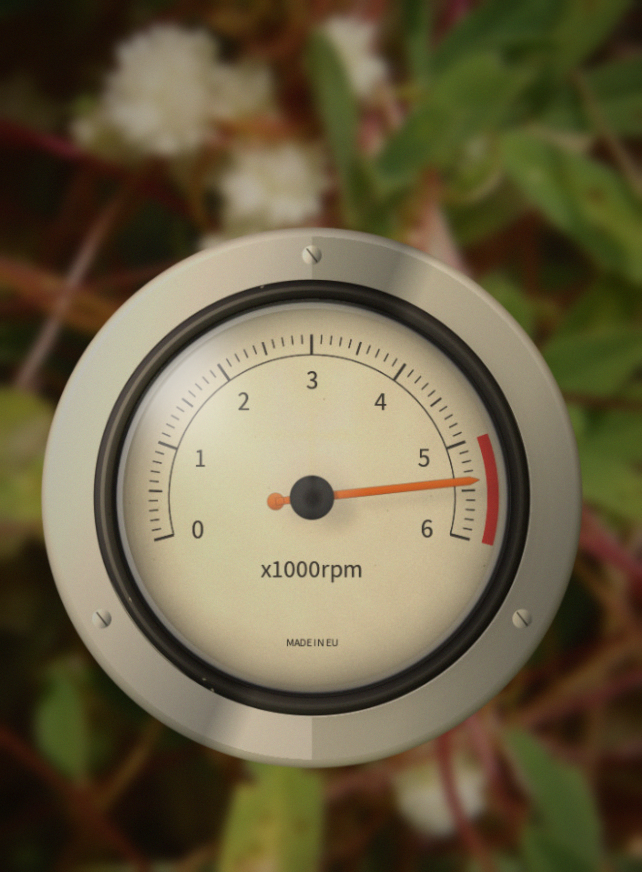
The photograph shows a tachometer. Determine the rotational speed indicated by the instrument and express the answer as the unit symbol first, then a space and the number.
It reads rpm 5400
